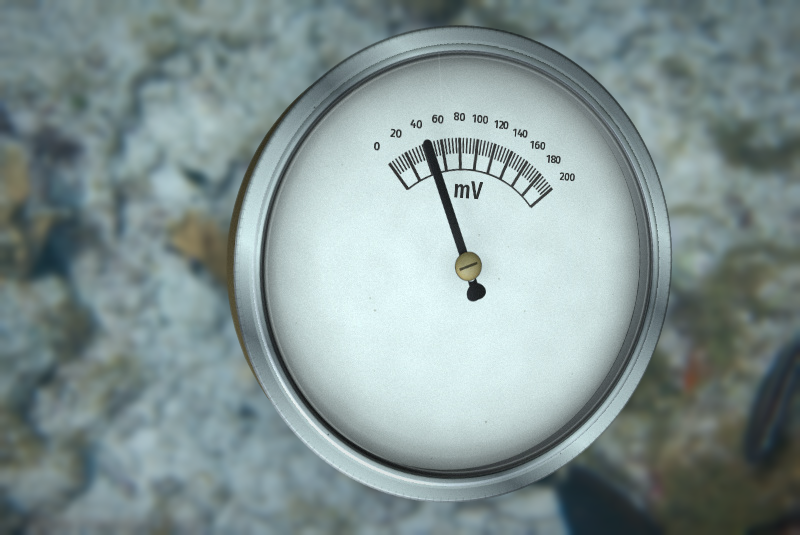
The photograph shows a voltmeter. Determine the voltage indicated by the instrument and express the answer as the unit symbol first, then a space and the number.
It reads mV 40
